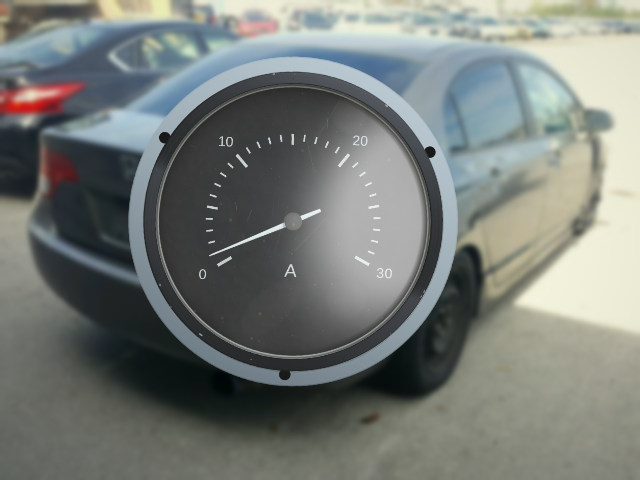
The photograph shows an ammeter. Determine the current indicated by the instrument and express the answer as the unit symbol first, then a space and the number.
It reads A 1
